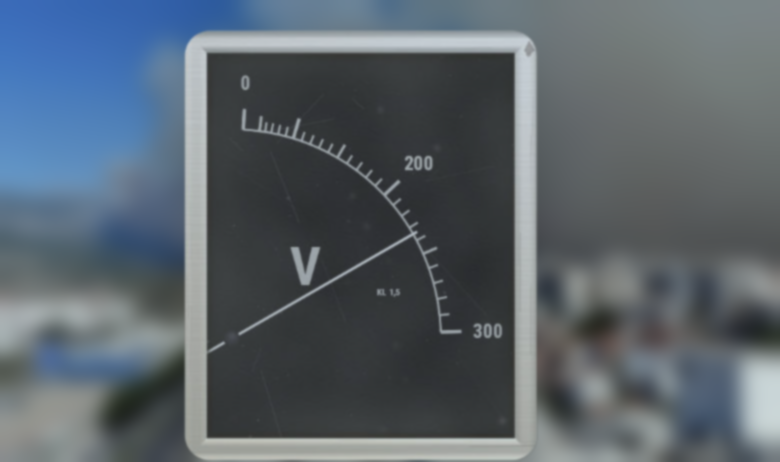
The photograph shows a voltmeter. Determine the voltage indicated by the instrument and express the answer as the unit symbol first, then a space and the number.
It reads V 235
